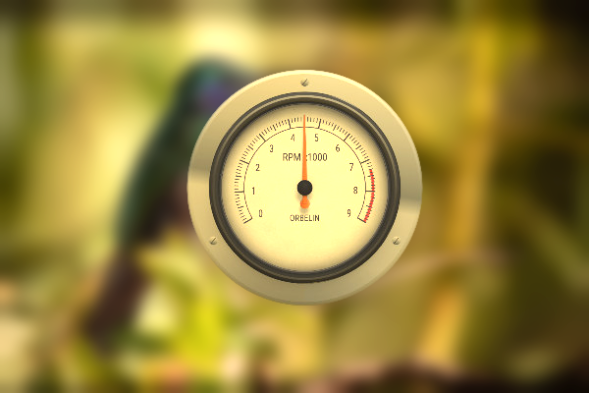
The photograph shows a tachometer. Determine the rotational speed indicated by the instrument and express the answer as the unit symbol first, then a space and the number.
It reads rpm 4500
